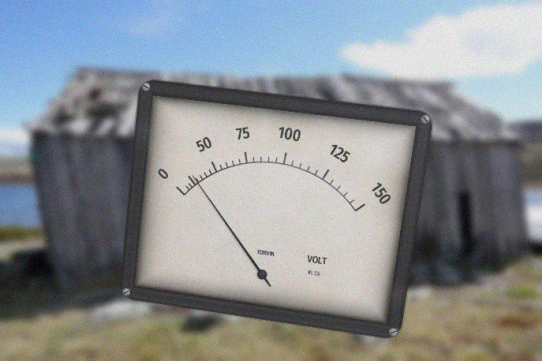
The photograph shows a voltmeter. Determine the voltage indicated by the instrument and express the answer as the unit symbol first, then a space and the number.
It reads V 30
